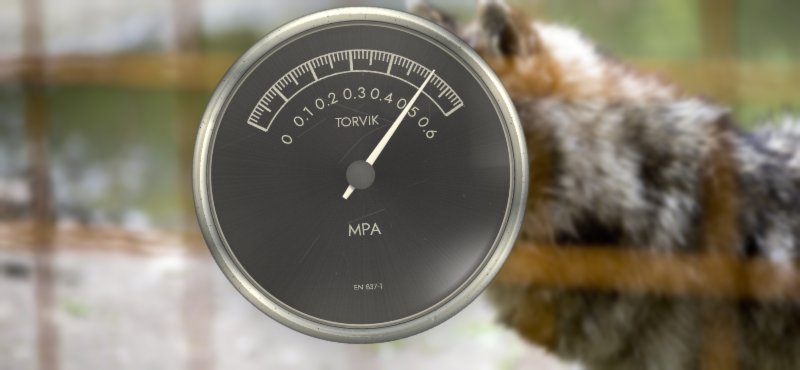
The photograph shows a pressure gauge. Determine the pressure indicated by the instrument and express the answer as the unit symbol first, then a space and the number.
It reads MPa 0.5
